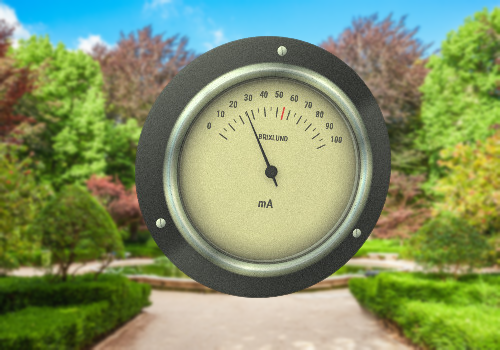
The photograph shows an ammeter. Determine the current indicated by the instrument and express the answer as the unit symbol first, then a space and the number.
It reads mA 25
